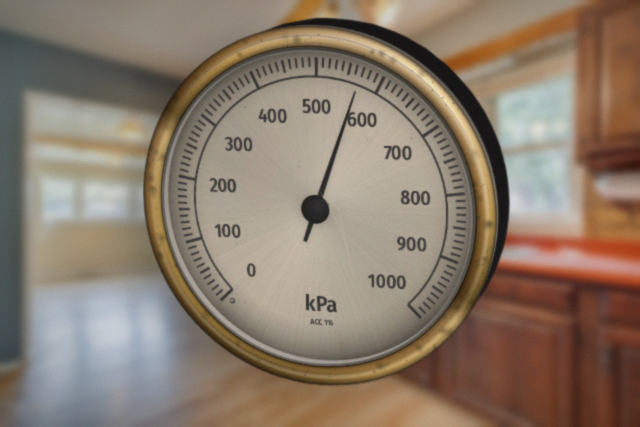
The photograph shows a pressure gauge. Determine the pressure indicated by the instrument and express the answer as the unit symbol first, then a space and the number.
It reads kPa 570
